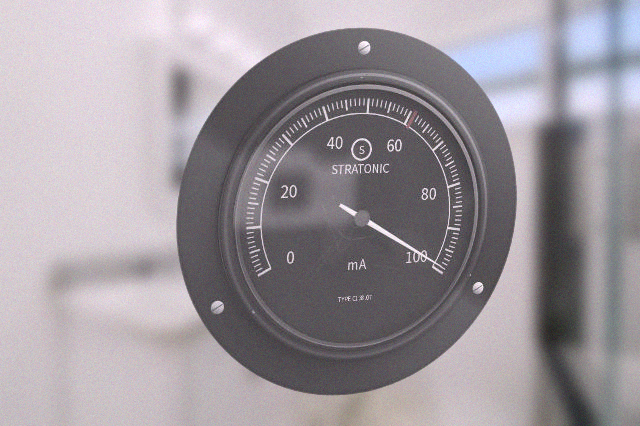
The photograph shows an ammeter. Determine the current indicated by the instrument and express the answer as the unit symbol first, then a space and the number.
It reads mA 99
